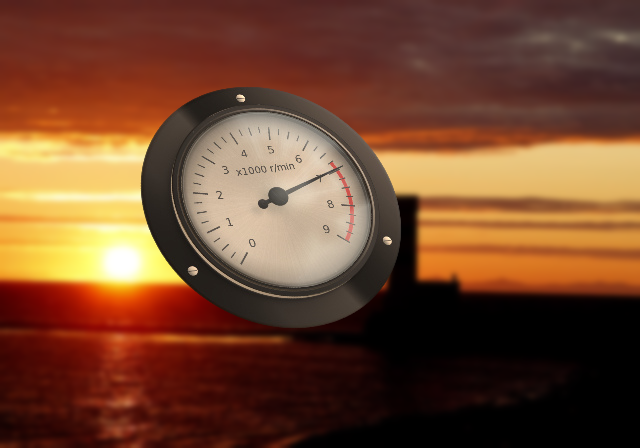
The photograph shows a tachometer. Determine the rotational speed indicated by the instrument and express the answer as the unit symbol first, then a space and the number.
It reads rpm 7000
